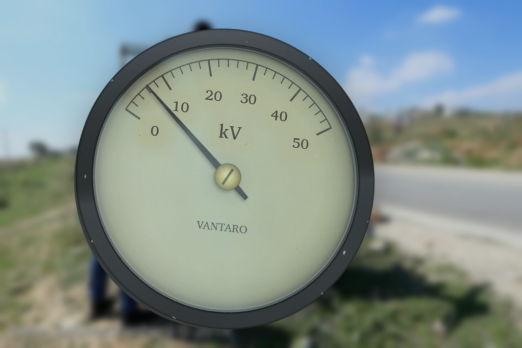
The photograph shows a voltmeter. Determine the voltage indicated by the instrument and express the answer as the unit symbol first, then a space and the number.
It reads kV 6
